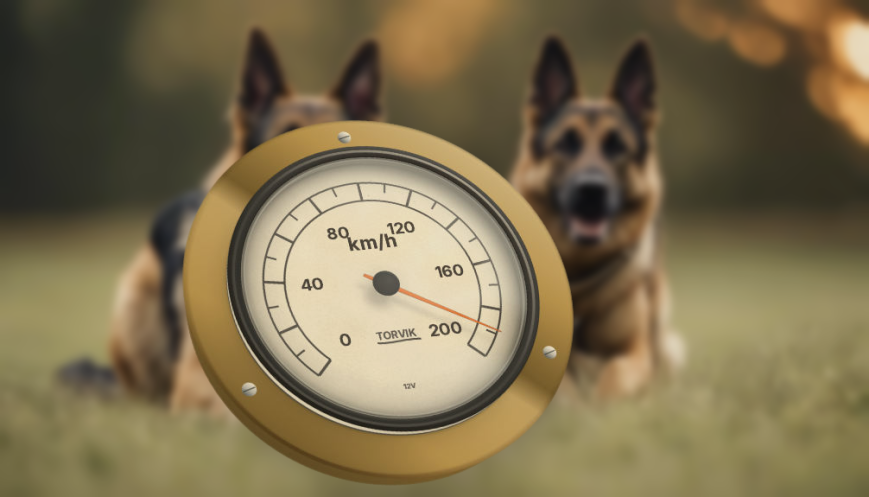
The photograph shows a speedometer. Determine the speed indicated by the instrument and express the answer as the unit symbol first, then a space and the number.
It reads km/h 190
